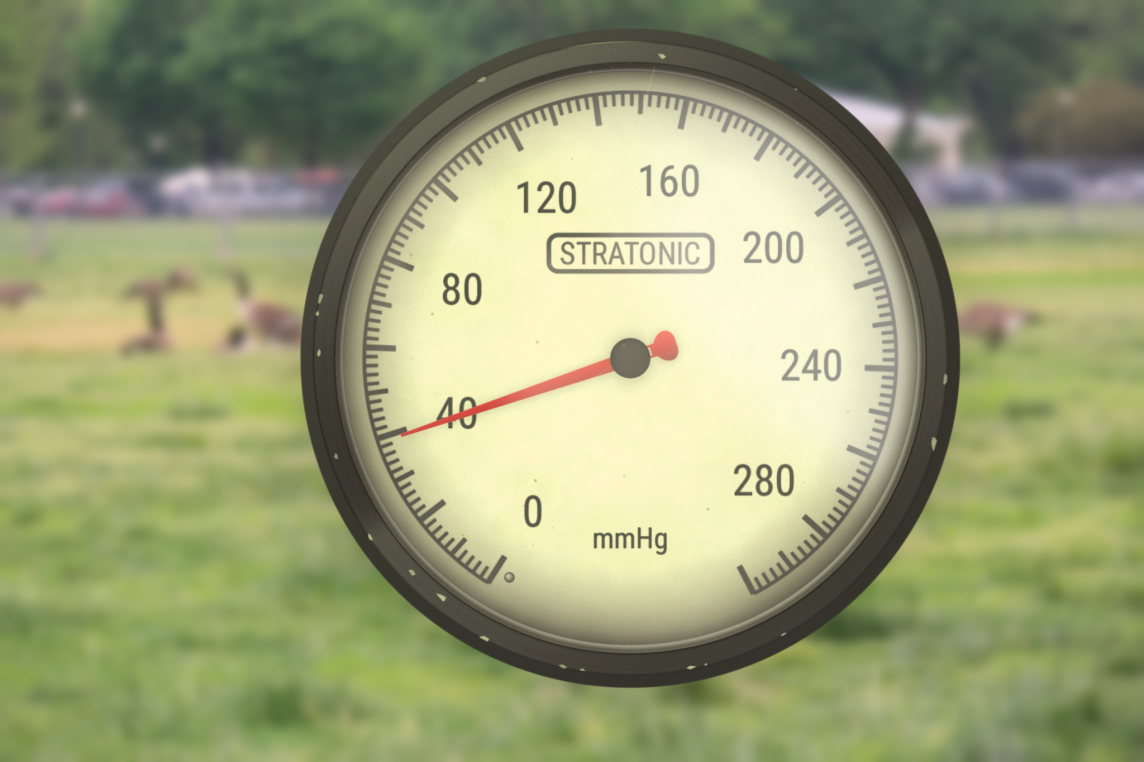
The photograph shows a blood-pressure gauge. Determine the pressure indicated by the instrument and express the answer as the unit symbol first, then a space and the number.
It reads mmHg 39
